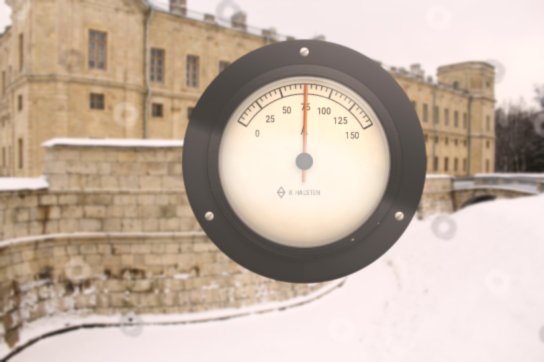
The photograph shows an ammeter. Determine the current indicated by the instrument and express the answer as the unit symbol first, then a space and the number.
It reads A 75
